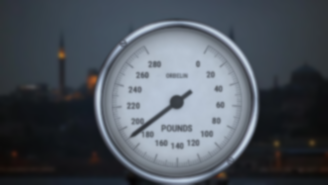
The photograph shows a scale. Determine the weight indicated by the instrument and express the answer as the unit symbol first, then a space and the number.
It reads lb 190
